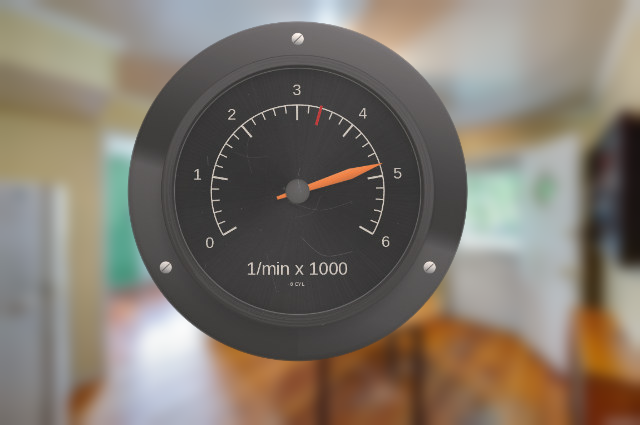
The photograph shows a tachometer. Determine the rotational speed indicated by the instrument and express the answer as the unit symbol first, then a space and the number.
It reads rpm 4800
